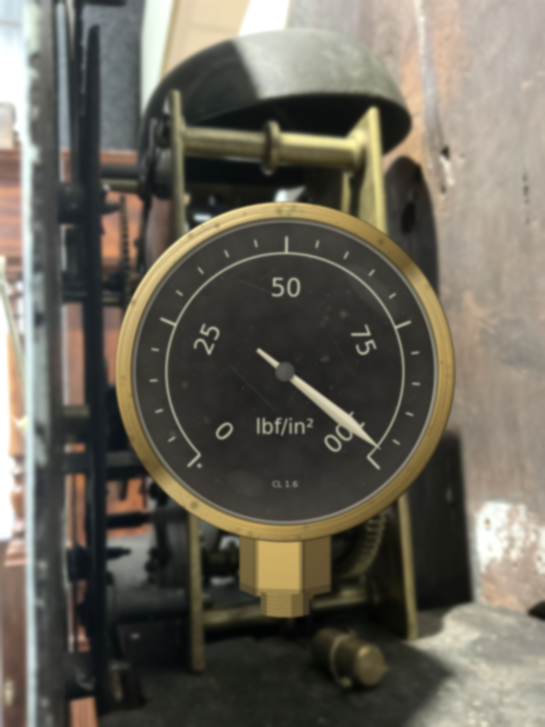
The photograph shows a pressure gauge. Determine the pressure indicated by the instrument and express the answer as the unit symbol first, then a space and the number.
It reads psi 97.5
